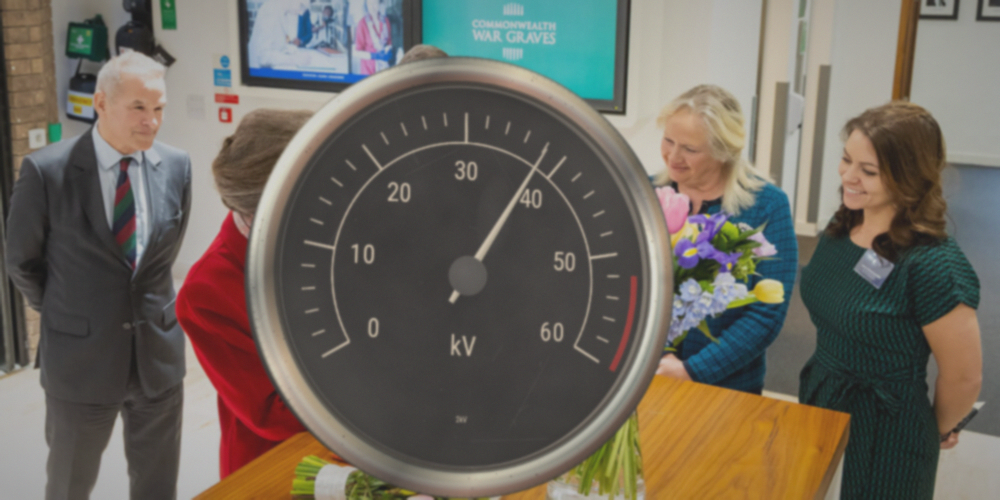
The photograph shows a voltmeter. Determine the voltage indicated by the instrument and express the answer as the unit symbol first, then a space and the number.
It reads kV 38
